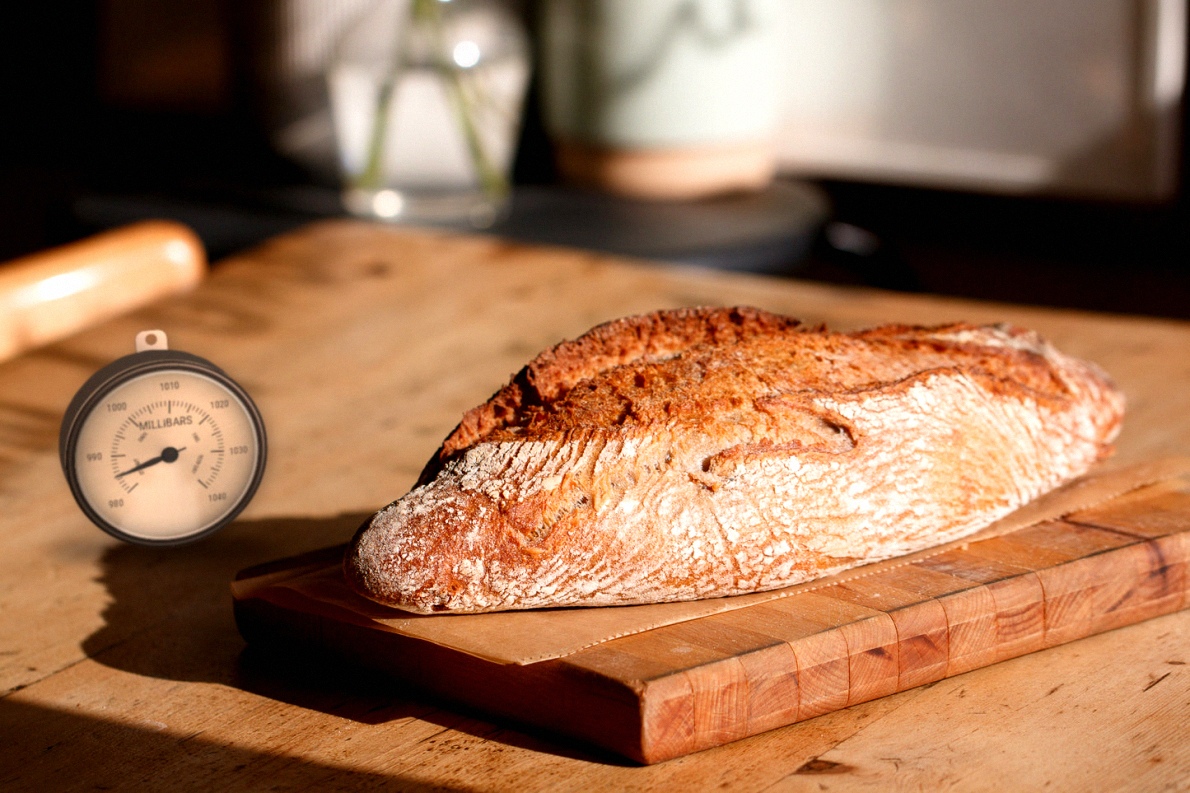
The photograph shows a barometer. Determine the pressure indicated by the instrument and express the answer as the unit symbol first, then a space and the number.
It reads mbar 985
